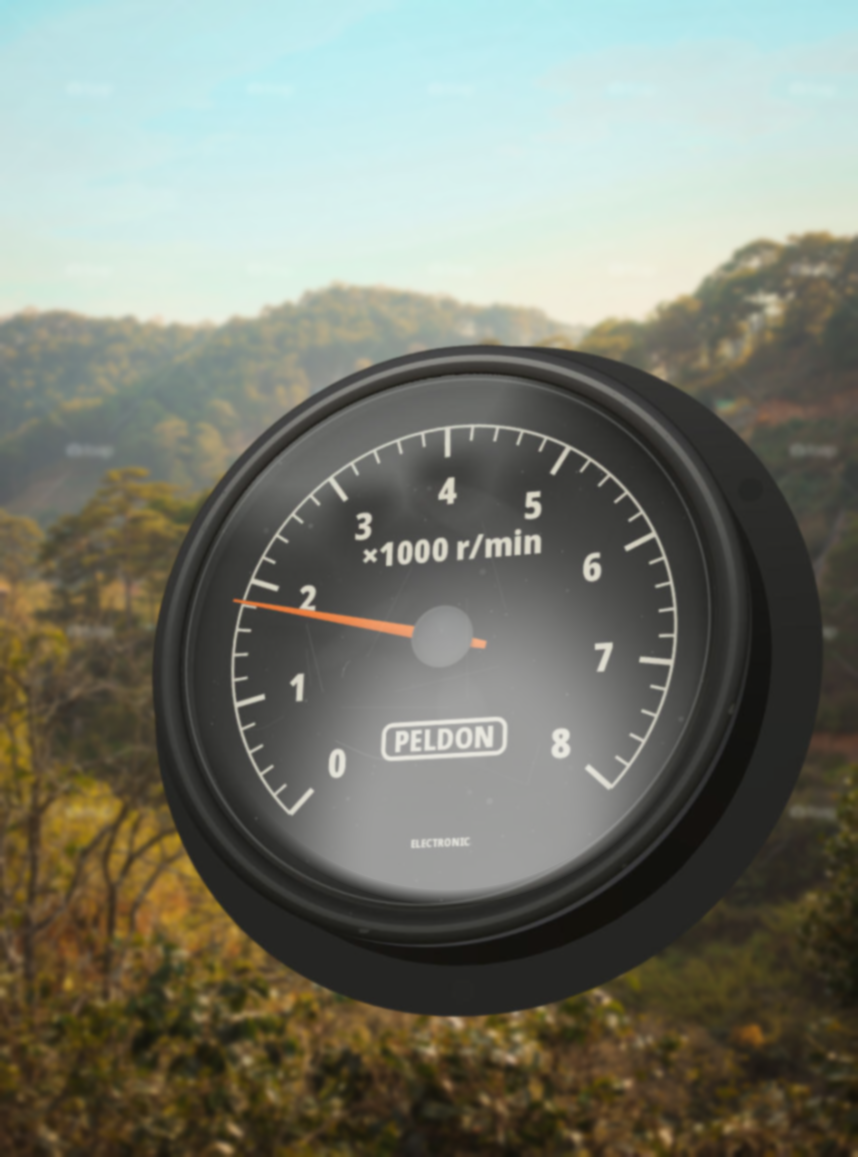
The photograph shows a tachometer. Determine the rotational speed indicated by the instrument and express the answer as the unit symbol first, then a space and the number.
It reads rpm 1800
